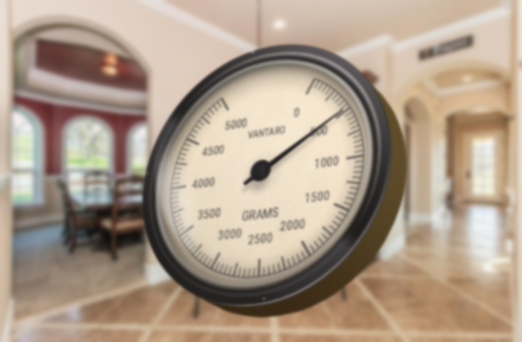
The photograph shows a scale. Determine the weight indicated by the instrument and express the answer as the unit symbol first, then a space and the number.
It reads g 500
